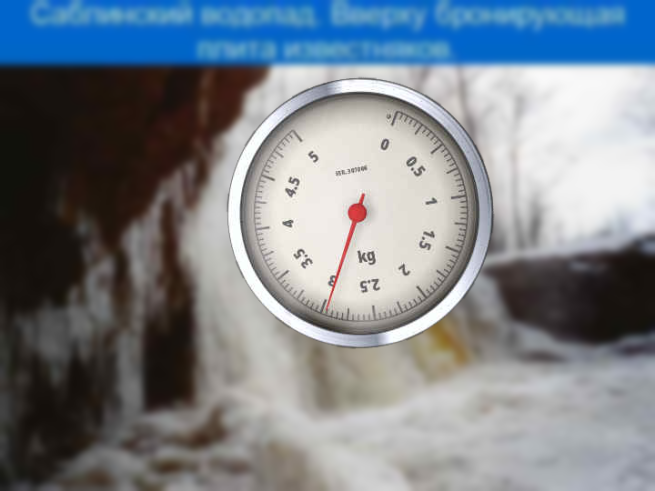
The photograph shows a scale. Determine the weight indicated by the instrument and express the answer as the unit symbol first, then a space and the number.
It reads kg 2.95
